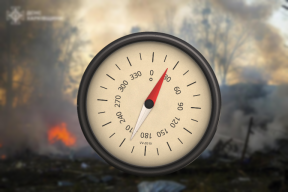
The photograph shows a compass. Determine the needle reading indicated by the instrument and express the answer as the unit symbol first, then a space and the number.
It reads ° 22.5
